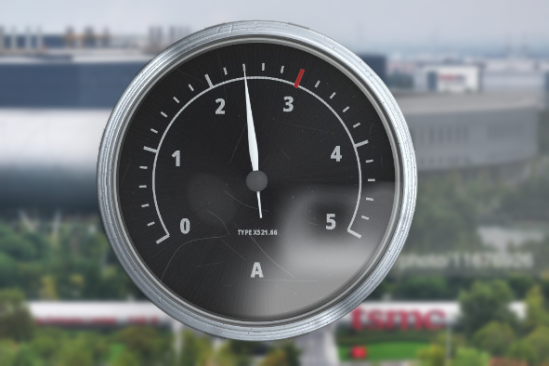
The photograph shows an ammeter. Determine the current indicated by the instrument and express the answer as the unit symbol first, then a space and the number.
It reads A 2.4
